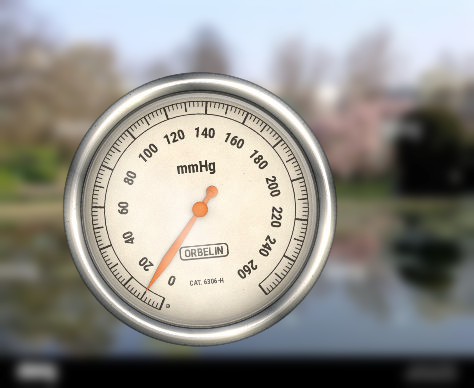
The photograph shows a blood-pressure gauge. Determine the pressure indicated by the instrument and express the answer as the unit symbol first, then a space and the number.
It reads mmHg 10
